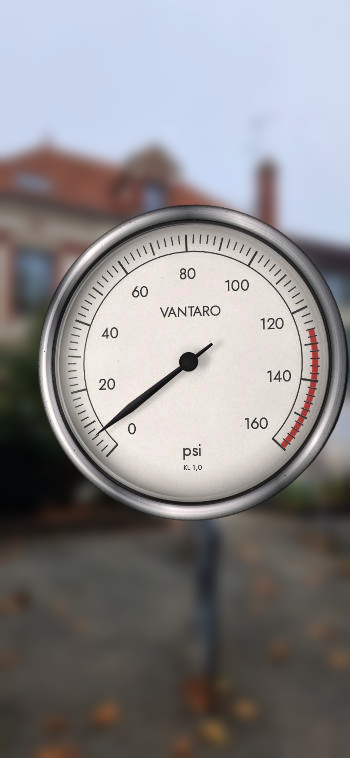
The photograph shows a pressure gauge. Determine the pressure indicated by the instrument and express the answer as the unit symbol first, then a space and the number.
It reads psi 6
